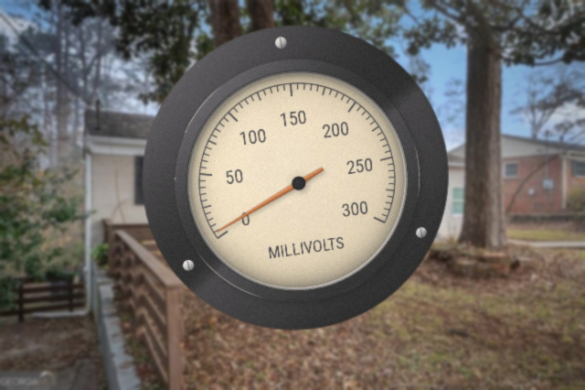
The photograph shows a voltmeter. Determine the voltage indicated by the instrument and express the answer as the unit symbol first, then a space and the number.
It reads mV 5
